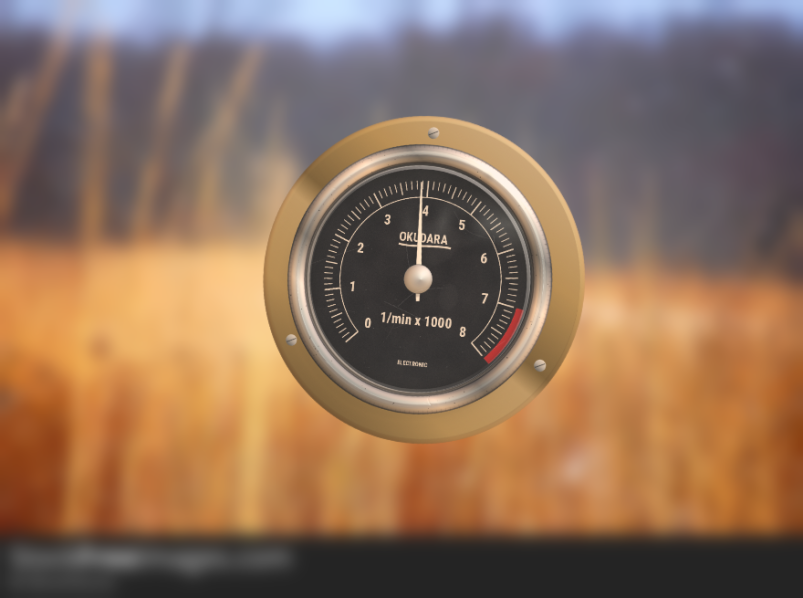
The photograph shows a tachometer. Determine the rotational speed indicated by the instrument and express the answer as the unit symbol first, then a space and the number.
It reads rpm 3900
